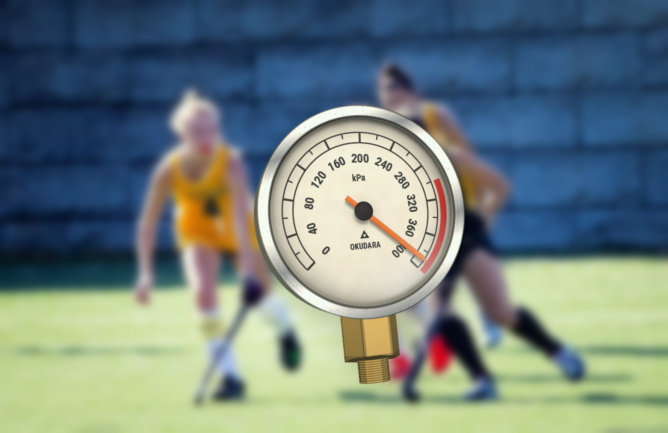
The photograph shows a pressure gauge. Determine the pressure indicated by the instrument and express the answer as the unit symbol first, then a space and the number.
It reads kPa 390
